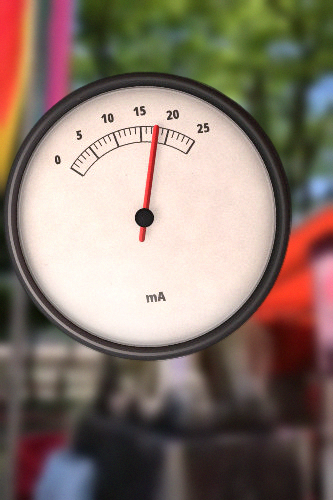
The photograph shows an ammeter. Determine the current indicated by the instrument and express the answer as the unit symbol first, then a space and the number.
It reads mA 18
